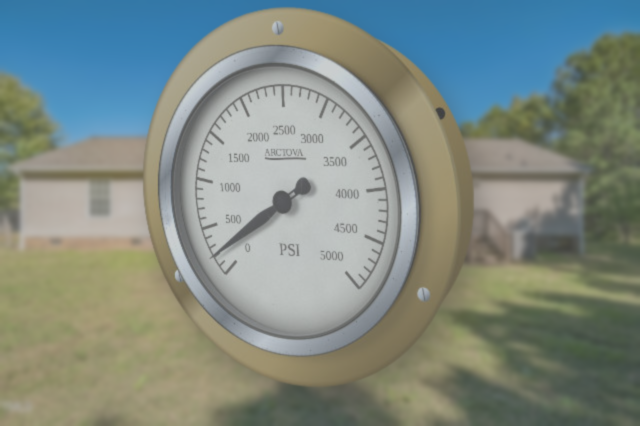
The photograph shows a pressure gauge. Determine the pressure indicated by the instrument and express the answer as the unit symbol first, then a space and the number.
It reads psi 200
